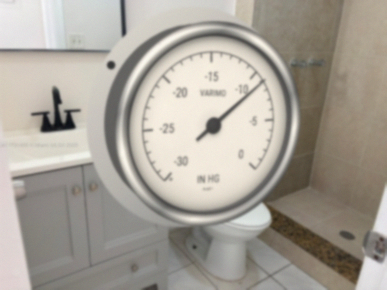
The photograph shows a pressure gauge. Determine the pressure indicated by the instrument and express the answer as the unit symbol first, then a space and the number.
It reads inHg -9
